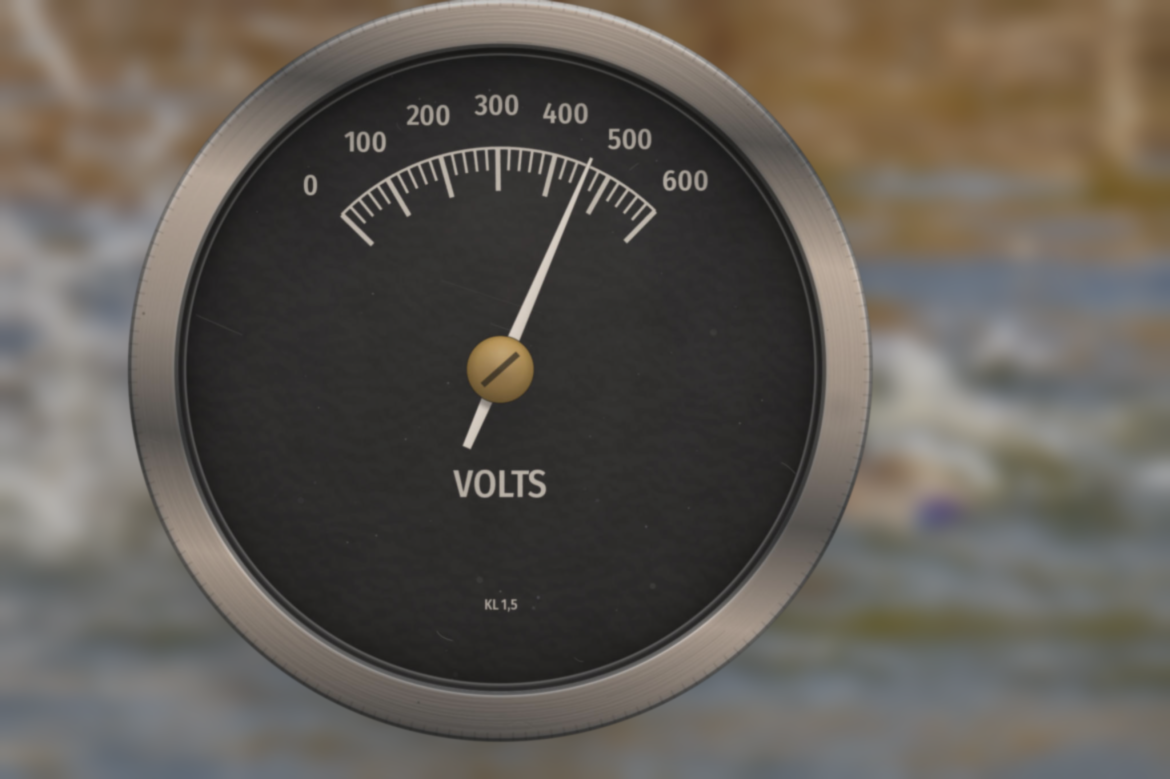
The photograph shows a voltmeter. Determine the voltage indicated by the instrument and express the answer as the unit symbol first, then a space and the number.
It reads V 460
